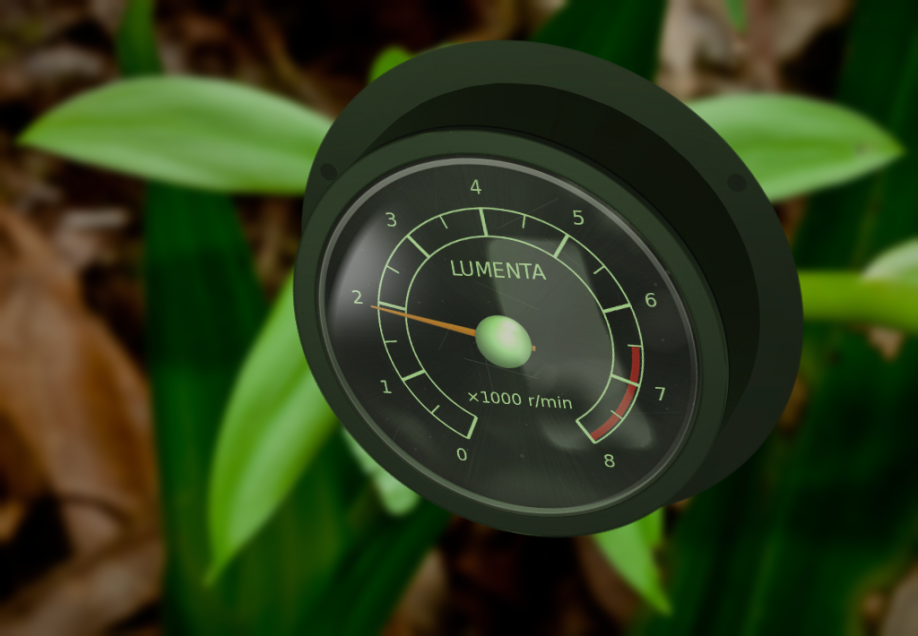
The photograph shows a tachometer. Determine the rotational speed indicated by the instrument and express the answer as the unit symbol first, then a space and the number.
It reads rpm 2000
